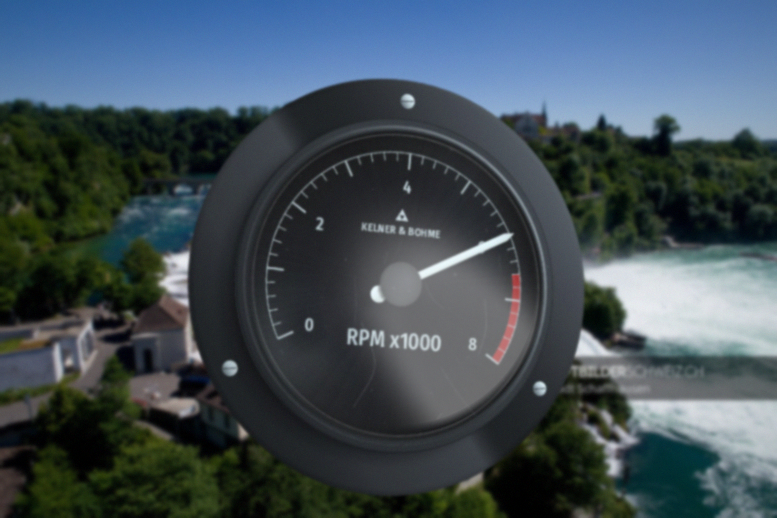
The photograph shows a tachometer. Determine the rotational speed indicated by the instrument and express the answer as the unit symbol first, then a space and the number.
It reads rpm 6000
